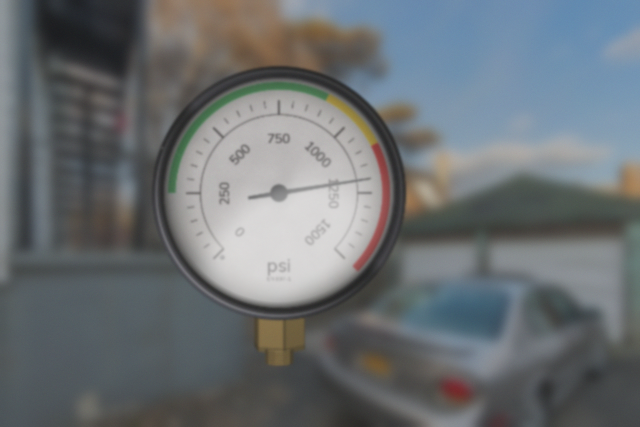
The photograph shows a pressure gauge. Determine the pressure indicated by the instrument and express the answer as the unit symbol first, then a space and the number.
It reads psi 1200
